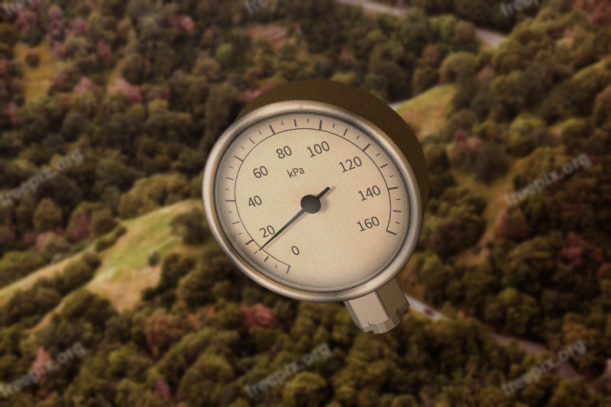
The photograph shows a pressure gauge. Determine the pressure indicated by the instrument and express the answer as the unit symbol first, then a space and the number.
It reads kPa 15
